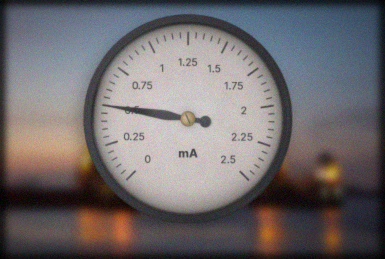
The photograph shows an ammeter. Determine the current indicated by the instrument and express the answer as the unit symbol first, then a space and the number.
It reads mA 0.5
